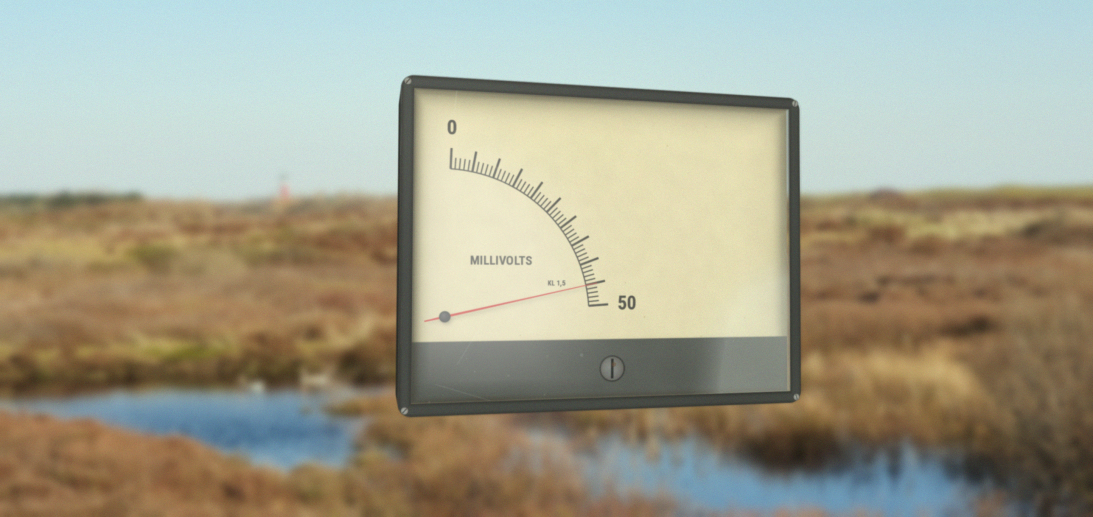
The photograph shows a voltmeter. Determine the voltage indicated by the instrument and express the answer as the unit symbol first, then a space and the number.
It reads mV 45
